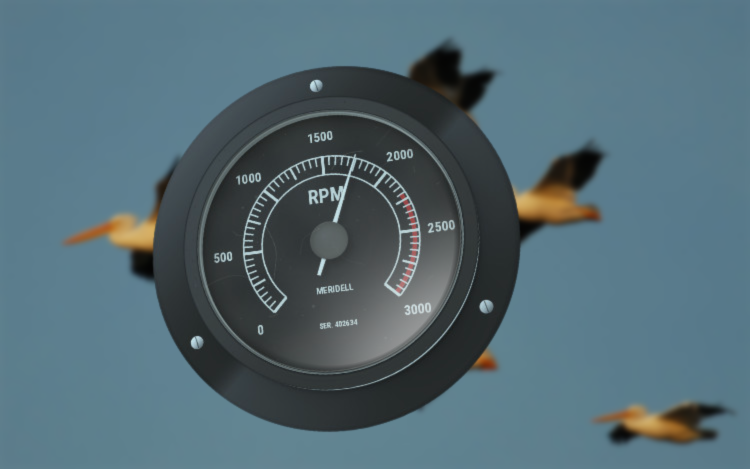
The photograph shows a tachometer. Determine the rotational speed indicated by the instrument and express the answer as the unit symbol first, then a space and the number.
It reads rpm 1750
